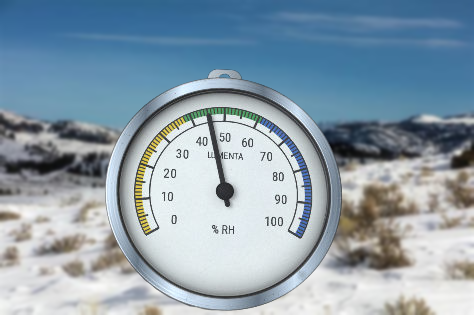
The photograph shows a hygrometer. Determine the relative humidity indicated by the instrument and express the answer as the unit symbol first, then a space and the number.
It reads % 45
